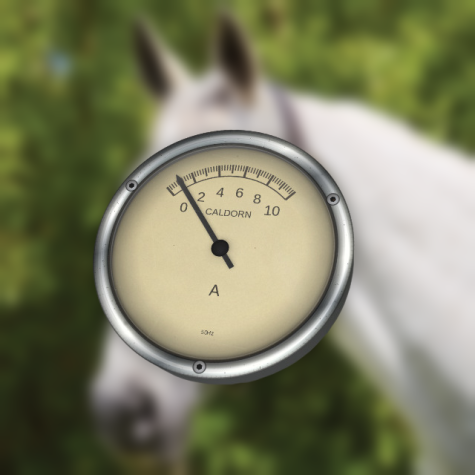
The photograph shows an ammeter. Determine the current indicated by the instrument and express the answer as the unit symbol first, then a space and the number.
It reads A 1
